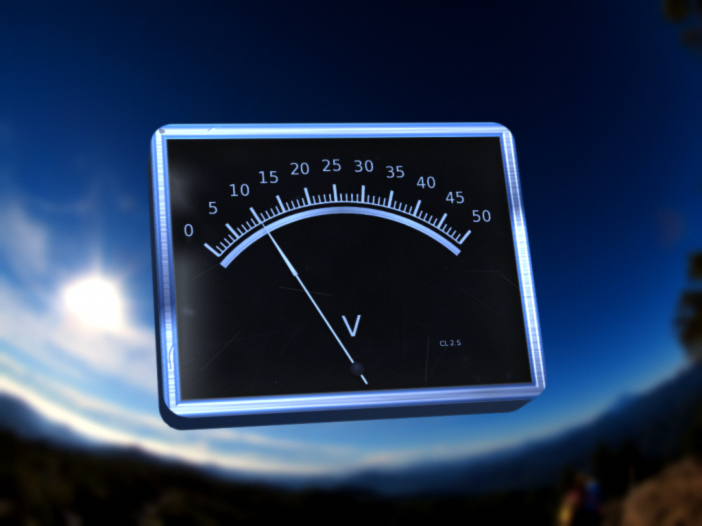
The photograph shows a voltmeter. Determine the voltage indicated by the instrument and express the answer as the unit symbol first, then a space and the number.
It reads V 10
